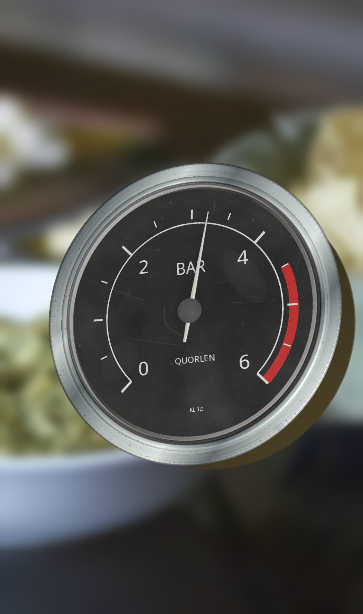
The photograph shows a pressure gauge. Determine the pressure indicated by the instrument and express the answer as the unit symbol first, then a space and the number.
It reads bar 3.25
